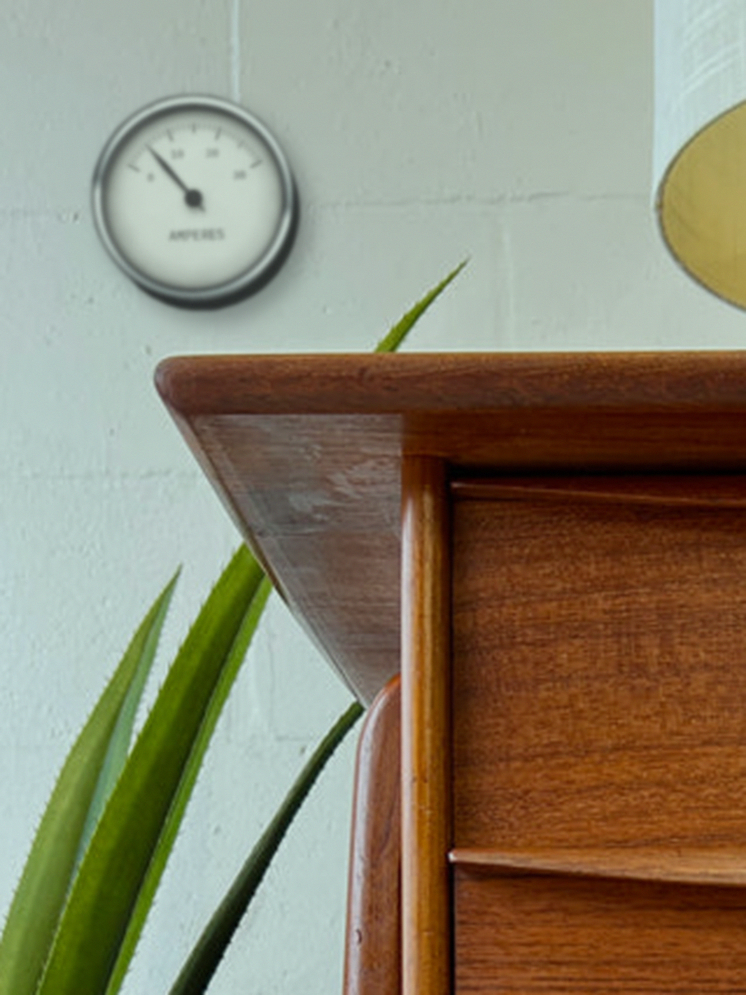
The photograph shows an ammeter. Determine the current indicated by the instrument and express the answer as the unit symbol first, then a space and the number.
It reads A 5
